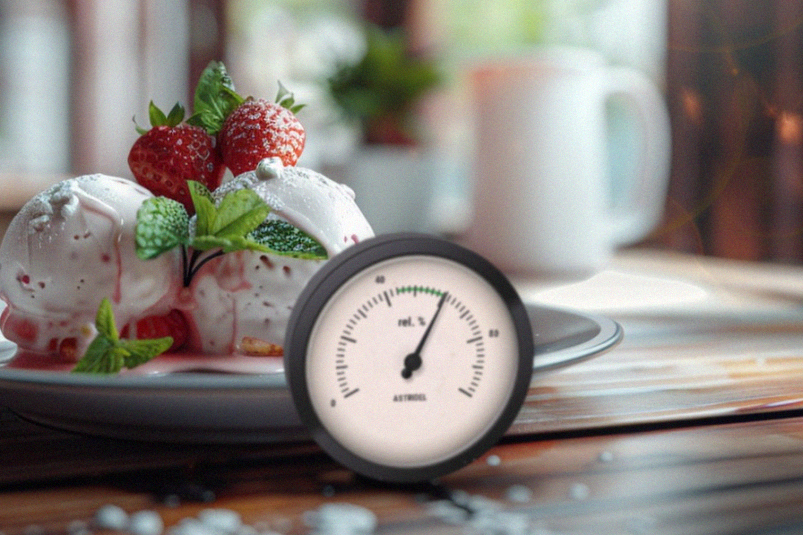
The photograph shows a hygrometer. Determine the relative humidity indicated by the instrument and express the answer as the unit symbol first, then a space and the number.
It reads % 60
